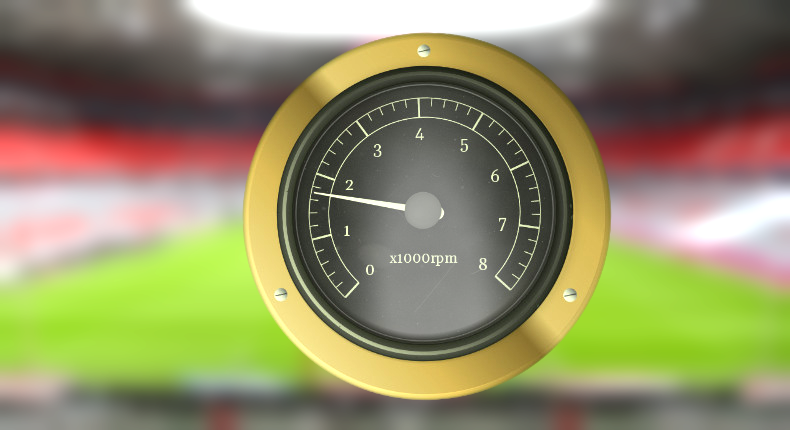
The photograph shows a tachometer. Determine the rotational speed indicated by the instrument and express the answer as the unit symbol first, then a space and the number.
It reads rpm 1700
